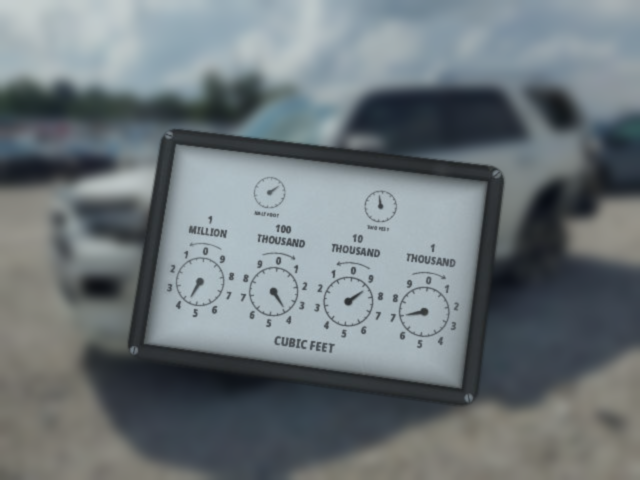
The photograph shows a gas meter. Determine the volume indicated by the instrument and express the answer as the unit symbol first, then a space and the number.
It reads ft³ 438700
